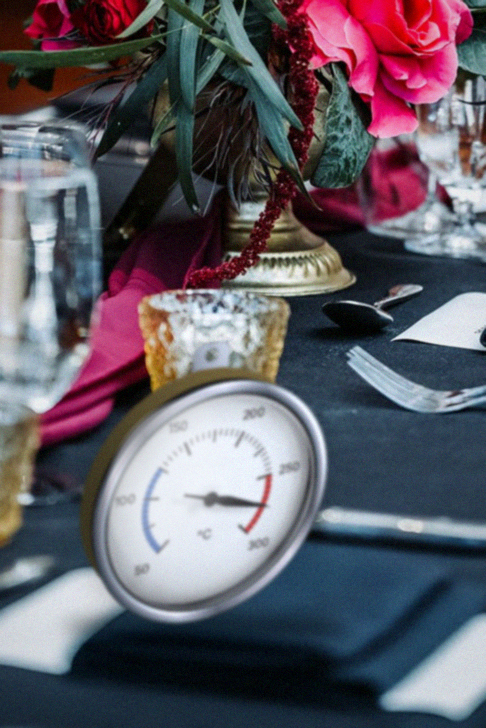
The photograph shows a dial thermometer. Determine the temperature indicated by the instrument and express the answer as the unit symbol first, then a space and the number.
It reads °C 275
